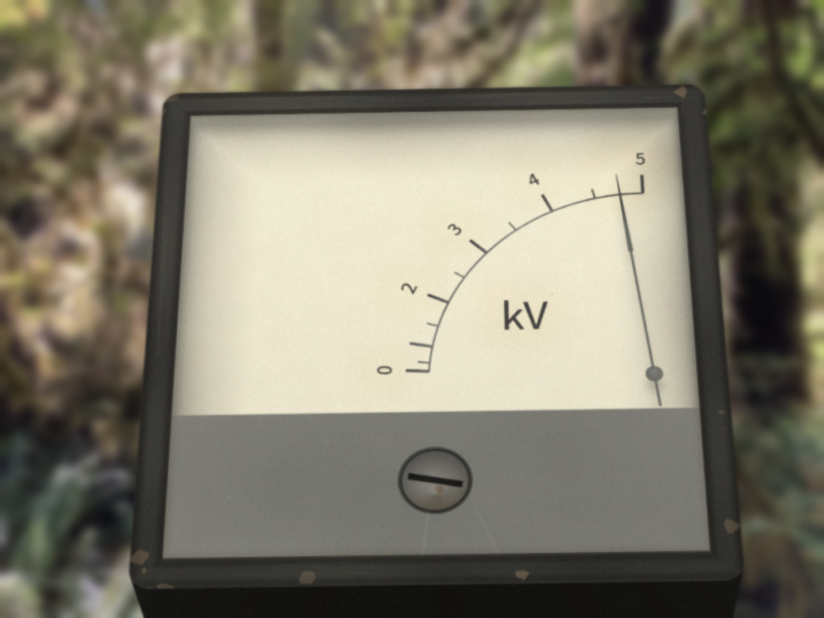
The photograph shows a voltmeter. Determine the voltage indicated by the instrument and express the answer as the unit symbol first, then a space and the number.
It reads kV 4.75
